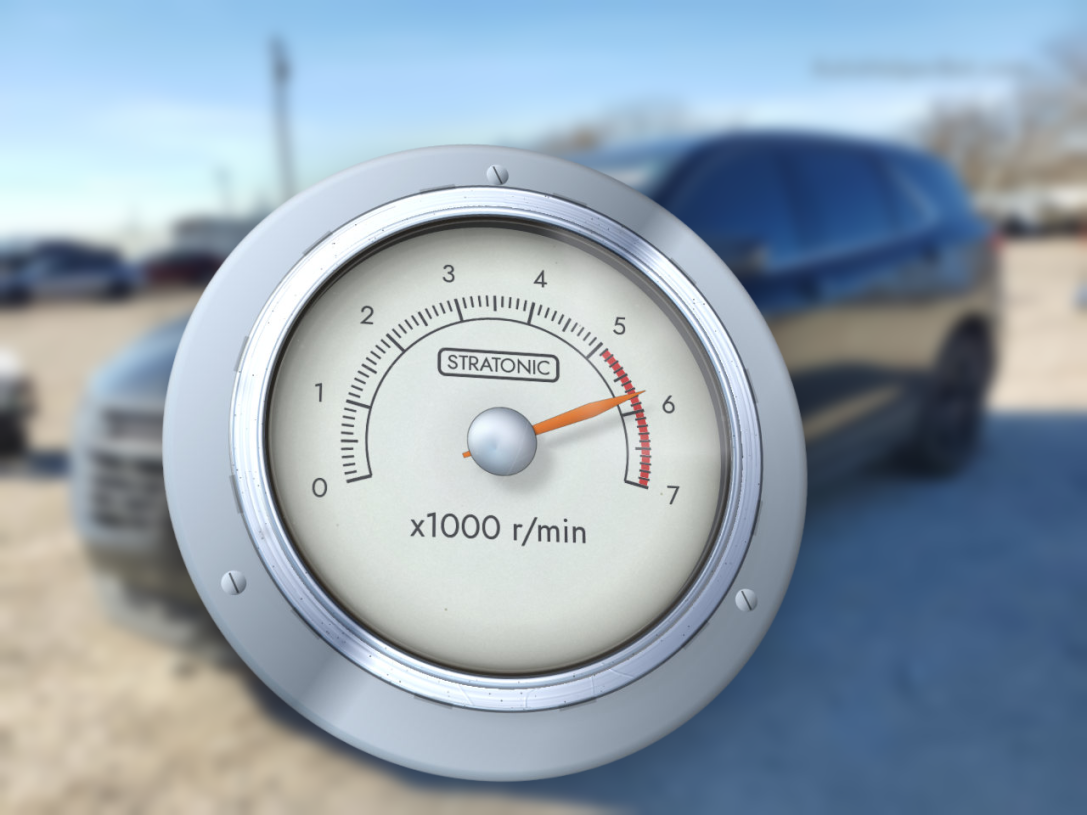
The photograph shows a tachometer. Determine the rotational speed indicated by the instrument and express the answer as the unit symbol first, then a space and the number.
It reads rpm 5800
